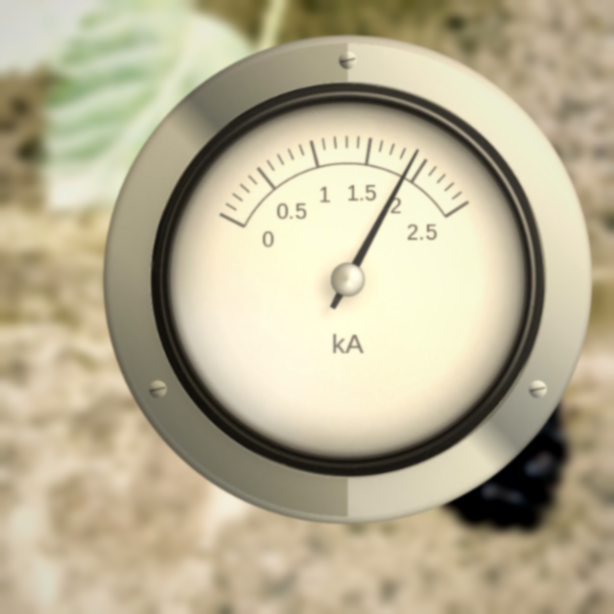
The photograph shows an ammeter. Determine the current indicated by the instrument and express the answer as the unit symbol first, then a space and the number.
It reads kA 1.9
